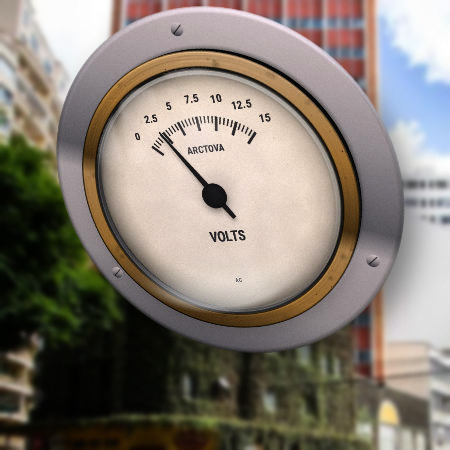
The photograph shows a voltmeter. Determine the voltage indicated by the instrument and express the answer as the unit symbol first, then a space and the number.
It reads V 2.5
